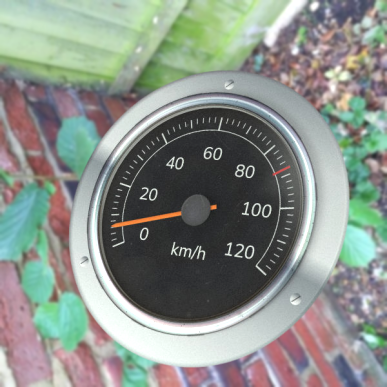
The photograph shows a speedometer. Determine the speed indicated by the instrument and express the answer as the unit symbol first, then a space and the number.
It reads km/h 6
